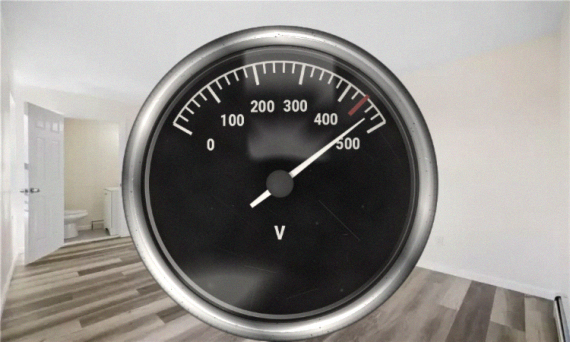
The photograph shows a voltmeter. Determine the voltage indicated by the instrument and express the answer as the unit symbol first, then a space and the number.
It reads V 470
